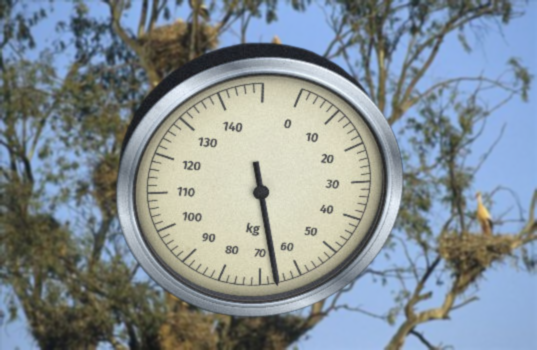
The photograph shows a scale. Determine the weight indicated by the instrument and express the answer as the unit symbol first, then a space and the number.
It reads kg 66
